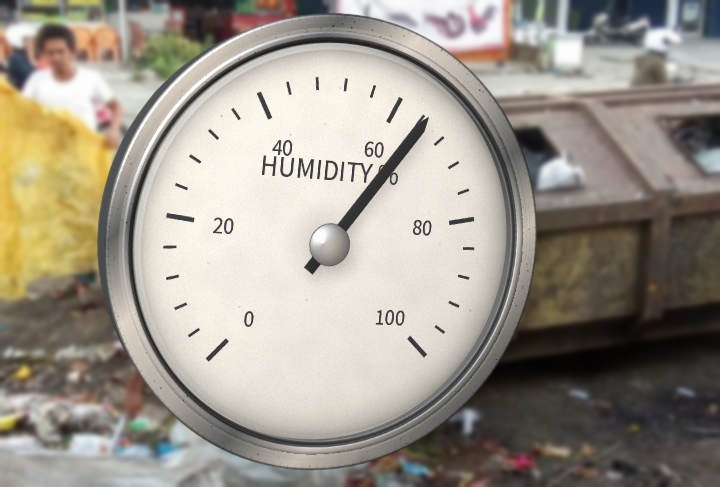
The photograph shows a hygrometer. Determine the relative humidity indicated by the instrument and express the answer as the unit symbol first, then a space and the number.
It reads % 64
